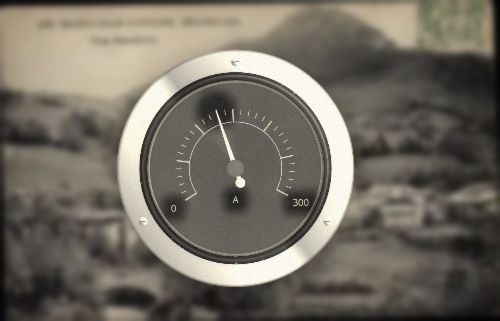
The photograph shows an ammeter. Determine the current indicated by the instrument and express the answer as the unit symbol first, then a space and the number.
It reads A 130
